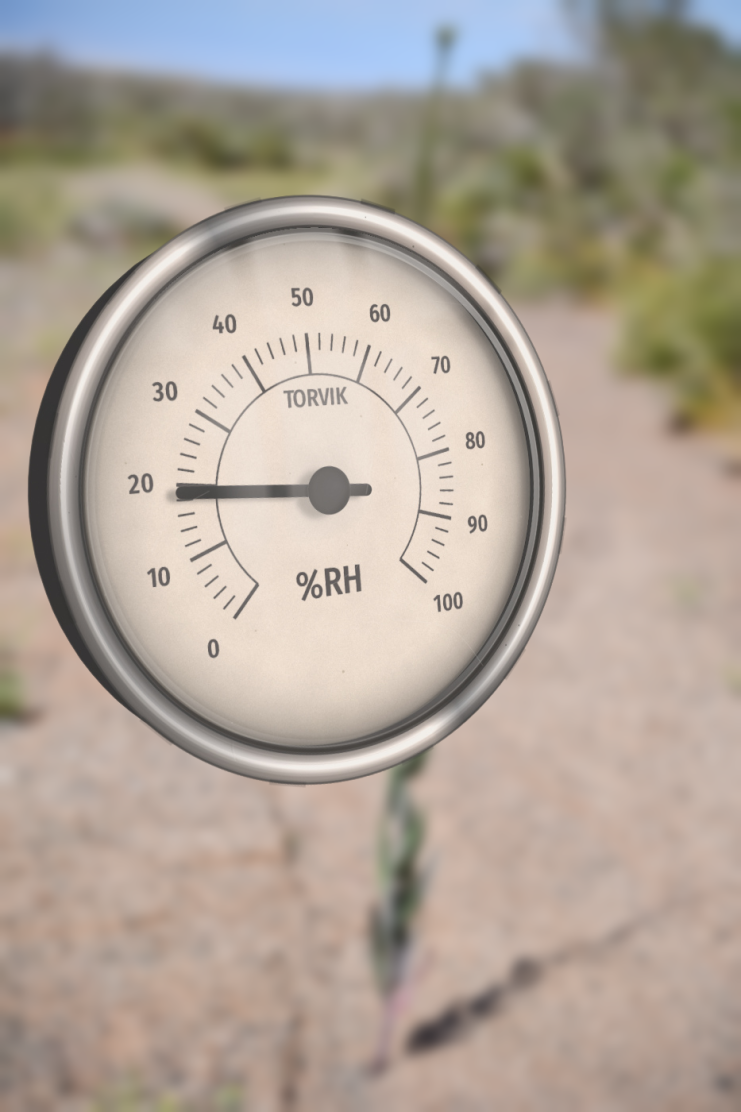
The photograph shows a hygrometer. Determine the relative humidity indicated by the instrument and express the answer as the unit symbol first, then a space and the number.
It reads % 19
